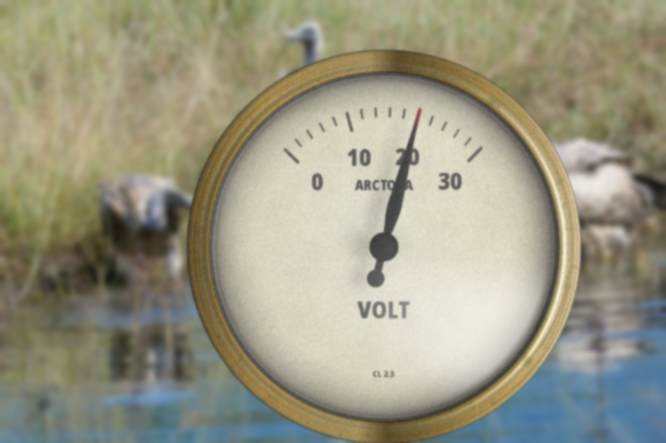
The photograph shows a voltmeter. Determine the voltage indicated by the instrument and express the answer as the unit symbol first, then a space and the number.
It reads V 20
